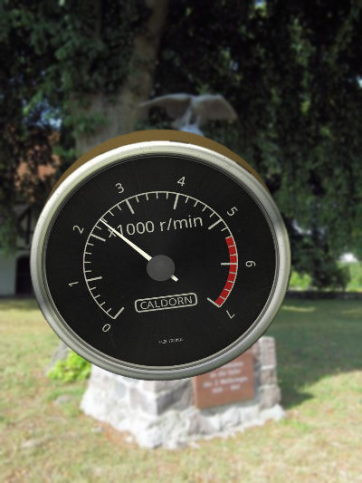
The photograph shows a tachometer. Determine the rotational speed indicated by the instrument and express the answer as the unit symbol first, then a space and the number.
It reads rpm 2400
